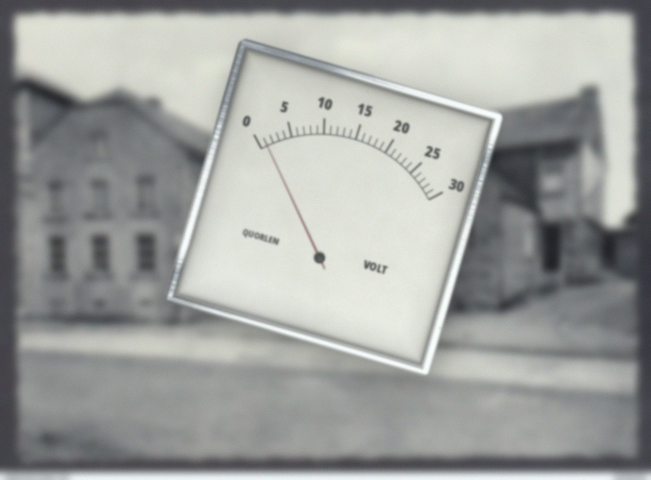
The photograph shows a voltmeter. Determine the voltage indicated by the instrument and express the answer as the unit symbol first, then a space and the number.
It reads V 1
